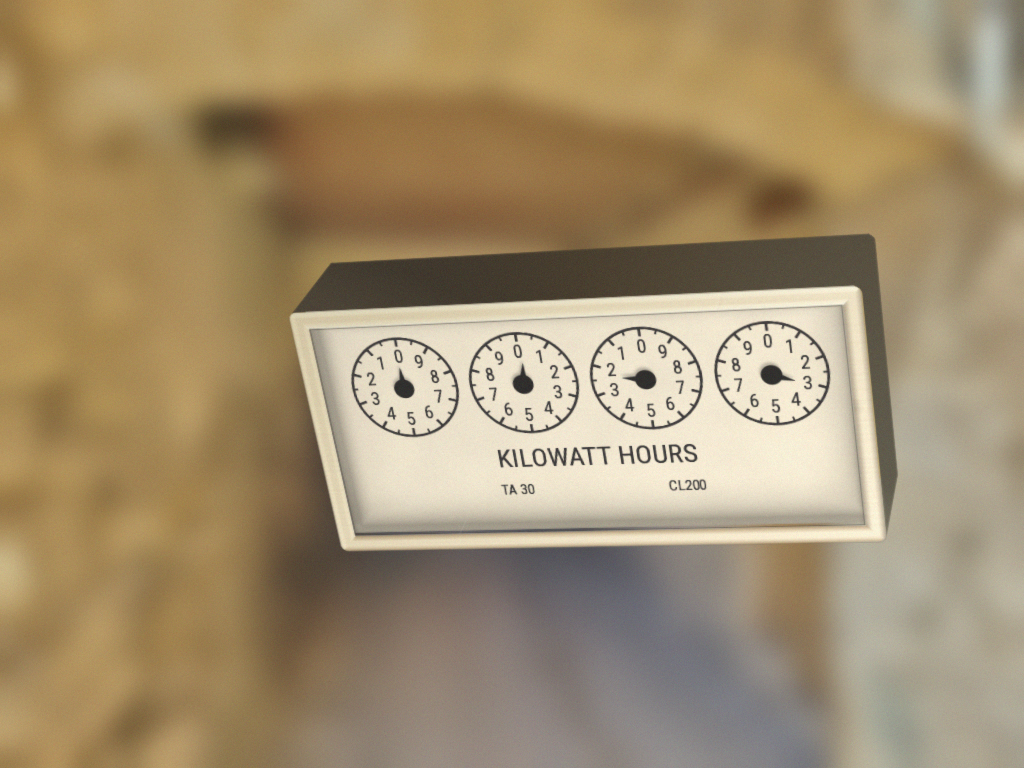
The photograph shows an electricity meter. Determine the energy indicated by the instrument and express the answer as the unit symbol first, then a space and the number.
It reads kWh 23
